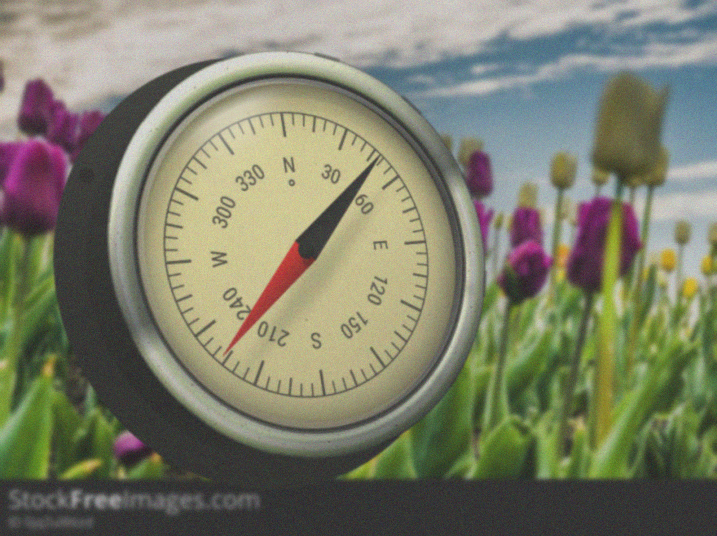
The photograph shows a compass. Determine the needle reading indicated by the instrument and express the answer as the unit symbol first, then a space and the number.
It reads ° 227.5
